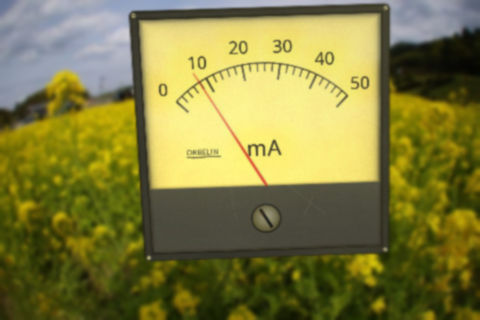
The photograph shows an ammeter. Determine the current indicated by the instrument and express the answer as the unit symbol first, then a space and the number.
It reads mA 8
